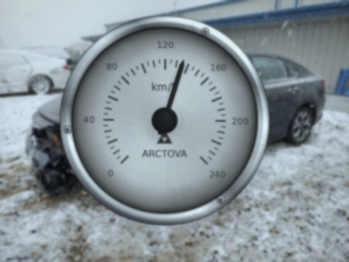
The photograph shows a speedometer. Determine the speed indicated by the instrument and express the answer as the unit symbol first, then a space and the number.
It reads km/h 135
